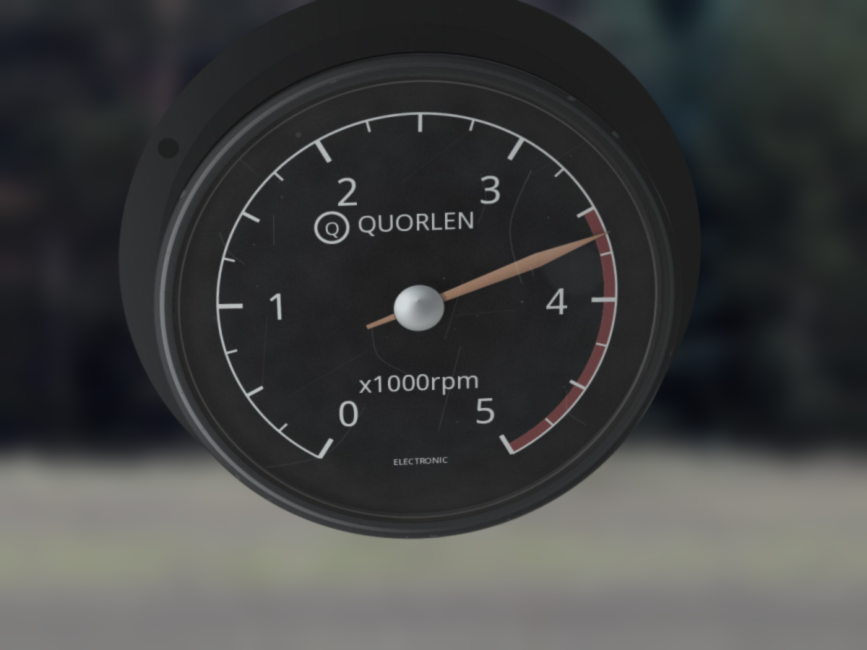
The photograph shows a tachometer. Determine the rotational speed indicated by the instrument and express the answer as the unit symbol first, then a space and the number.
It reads rpm 3625
